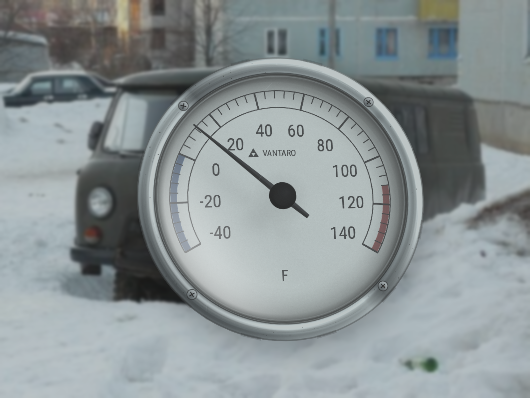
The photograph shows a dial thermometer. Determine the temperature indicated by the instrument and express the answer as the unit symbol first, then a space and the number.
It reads °F 12
